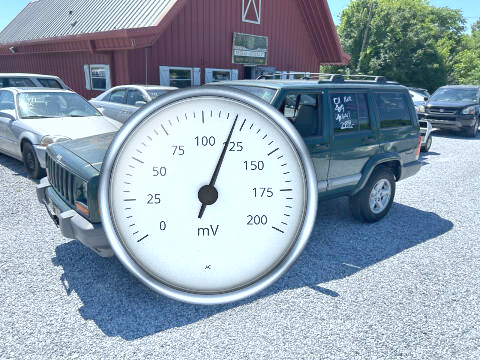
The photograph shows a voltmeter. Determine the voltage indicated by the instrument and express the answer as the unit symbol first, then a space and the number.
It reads mV 120
